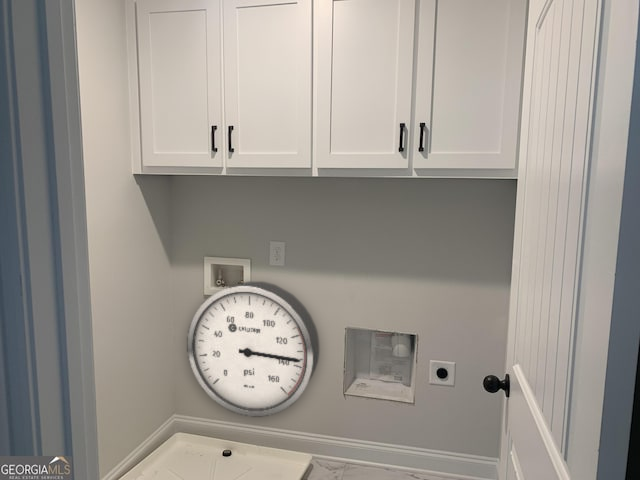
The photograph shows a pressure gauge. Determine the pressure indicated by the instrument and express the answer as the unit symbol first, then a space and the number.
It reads psi 135
